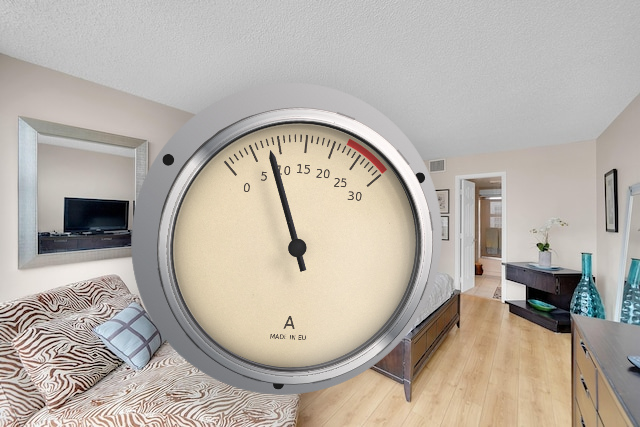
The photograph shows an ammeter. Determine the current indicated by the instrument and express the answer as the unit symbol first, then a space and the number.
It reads A 8
